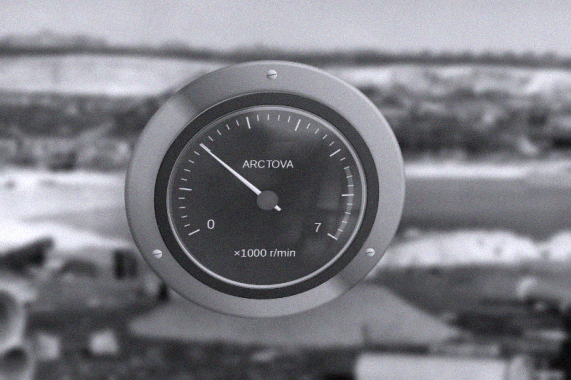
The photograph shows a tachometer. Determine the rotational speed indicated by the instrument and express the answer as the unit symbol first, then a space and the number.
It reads rpm 2000
